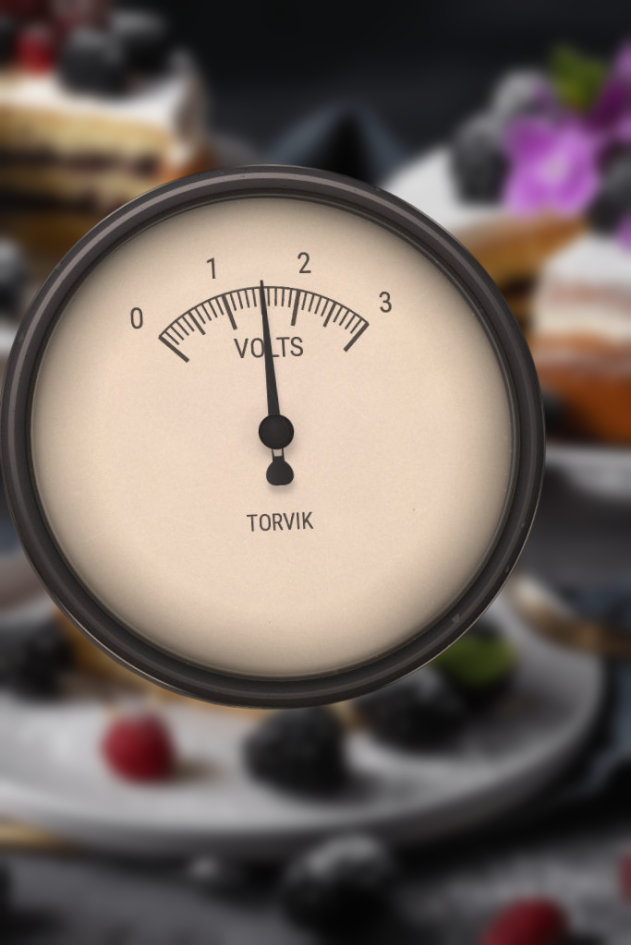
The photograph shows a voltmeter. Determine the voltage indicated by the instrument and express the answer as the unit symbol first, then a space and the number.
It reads V 1.5
